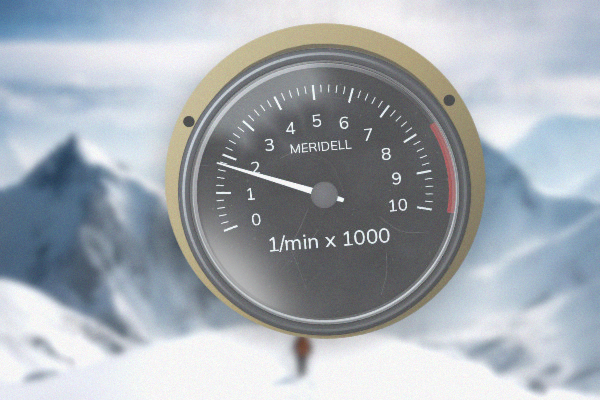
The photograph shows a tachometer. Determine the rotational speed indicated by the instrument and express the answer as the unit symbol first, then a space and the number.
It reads rpm 1800
